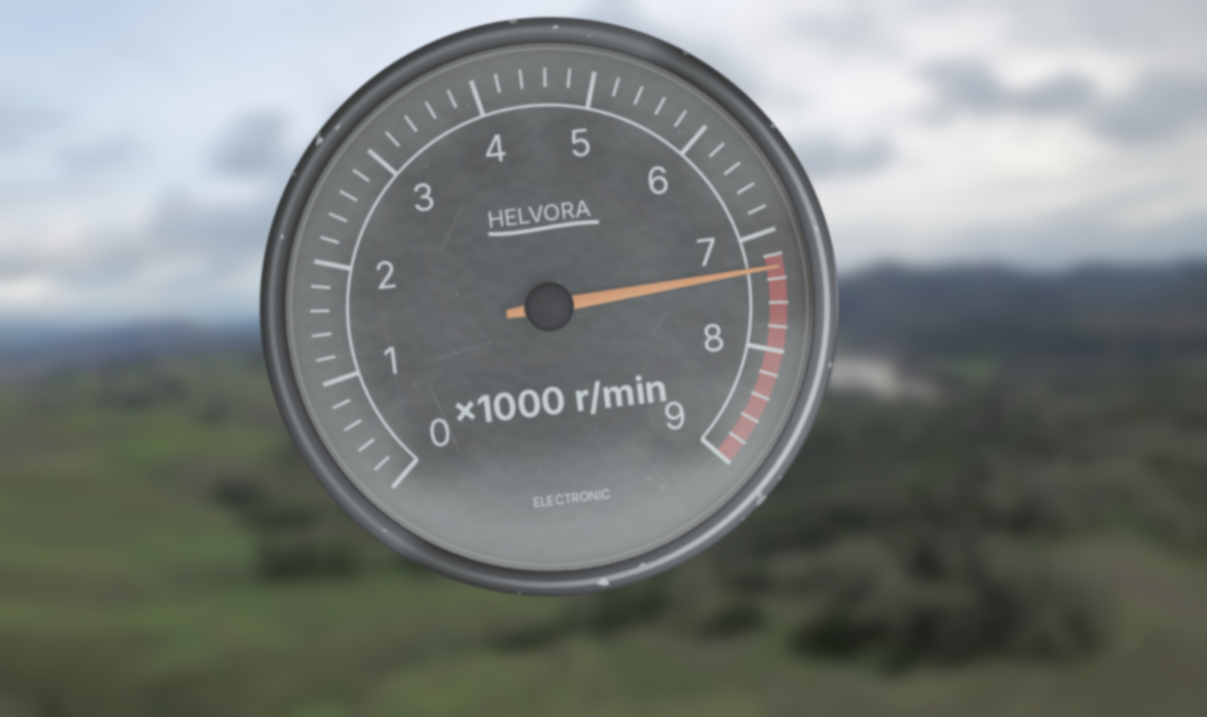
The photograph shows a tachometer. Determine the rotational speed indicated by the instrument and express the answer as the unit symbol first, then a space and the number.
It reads rpm 7300
